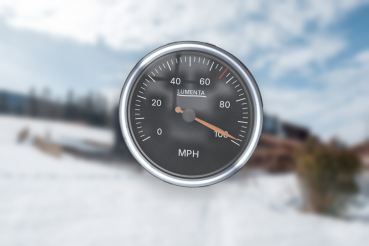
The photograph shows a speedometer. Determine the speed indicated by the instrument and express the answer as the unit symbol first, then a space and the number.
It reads mph 98
